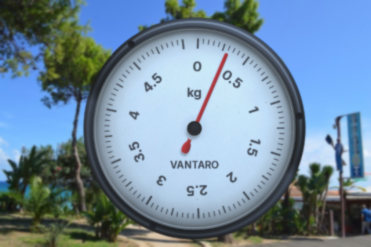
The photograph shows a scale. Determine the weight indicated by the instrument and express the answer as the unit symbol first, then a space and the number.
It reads kg 0.3
